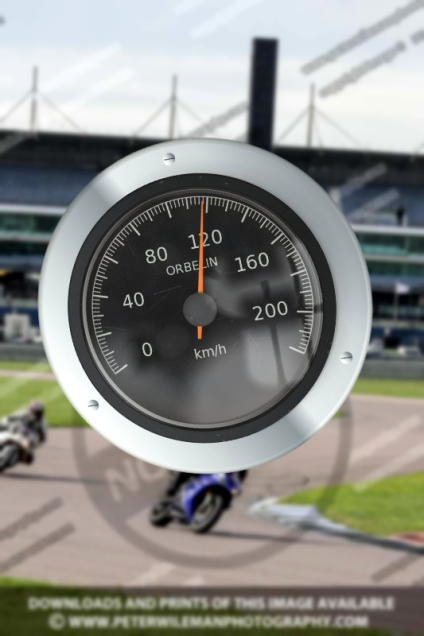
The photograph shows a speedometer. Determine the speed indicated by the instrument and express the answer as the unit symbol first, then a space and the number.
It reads km/h 118
